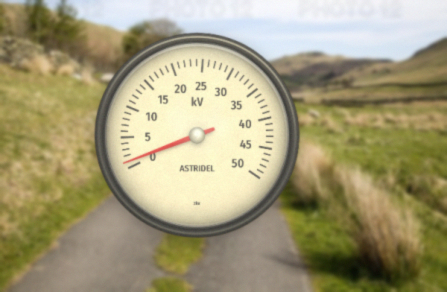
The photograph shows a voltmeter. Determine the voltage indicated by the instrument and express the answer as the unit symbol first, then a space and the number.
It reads kV 1
